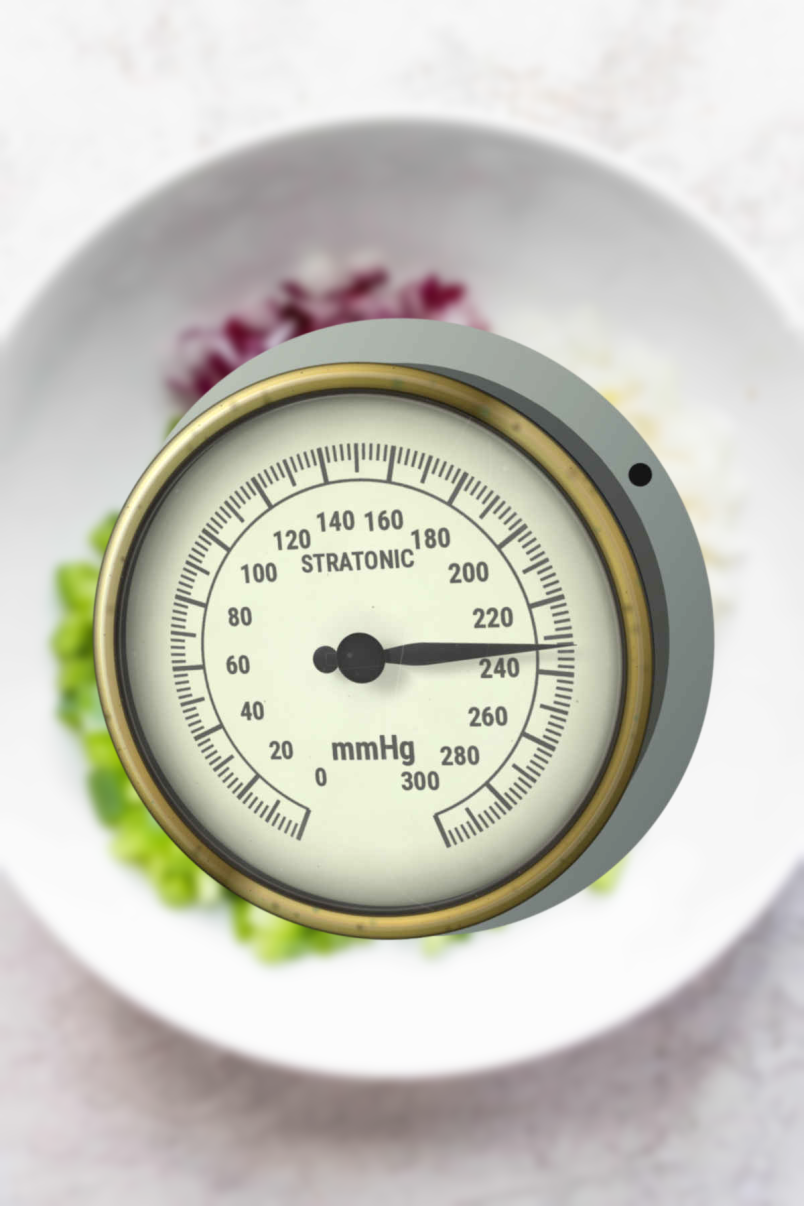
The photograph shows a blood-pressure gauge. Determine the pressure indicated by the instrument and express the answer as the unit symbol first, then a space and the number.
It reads mmHg 232
